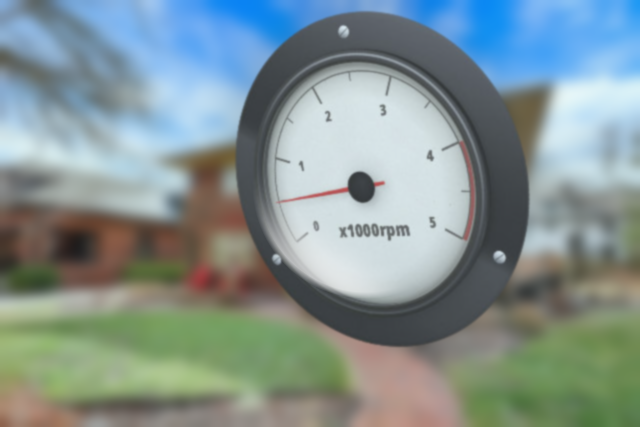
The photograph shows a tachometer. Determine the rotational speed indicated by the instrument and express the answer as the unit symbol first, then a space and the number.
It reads rpm 500
